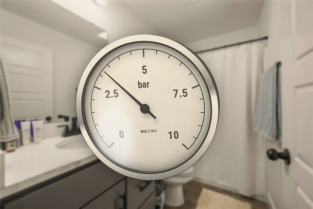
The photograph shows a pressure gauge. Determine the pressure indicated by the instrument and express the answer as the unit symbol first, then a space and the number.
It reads bar 3.25
